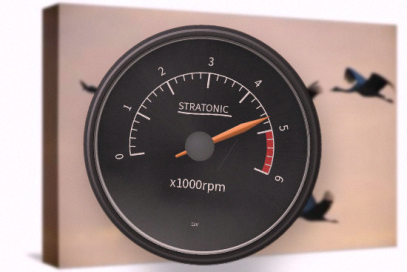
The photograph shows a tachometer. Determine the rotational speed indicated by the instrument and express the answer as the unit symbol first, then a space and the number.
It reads rpm 4700
